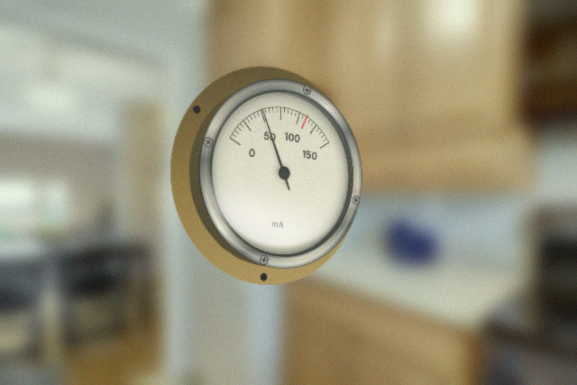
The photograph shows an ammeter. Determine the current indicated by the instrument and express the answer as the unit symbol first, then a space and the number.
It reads mA 50
